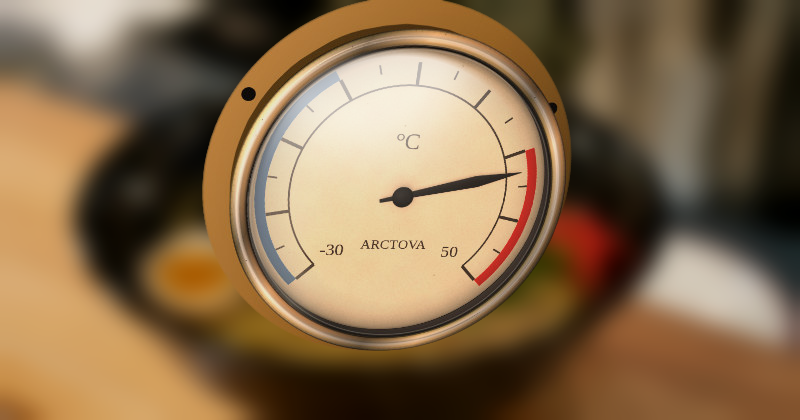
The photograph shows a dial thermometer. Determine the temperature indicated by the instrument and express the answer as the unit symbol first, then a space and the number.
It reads °C 32.5
